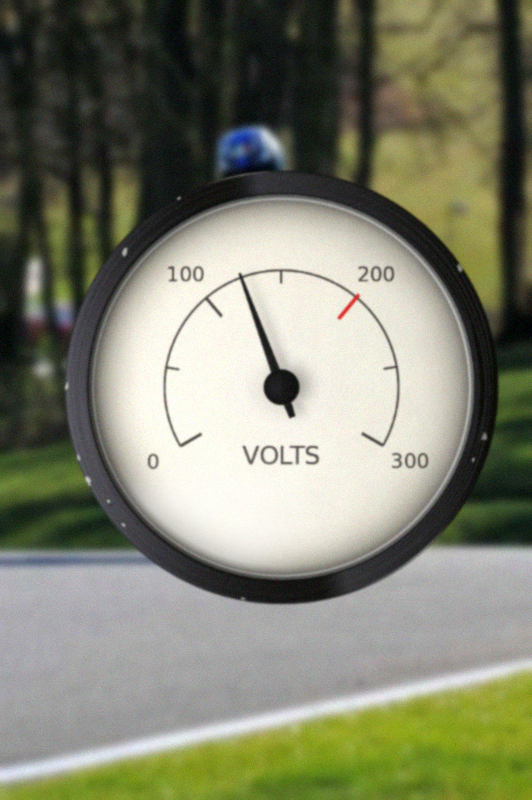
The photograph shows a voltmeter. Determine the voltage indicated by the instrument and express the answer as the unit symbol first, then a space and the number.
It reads V 125
